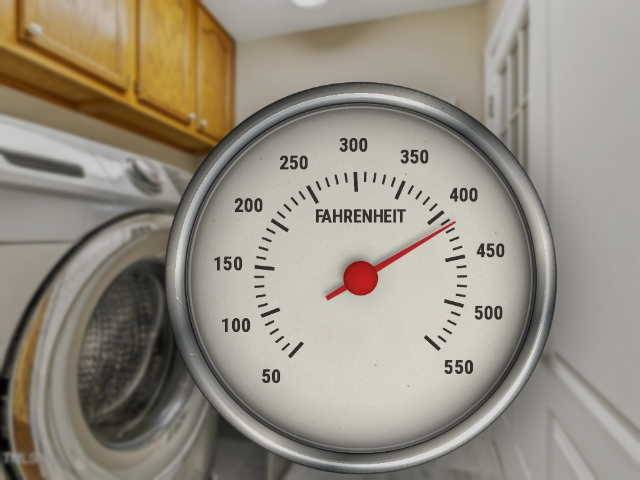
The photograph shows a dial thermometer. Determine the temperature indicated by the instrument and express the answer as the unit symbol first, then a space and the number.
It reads °F 415
